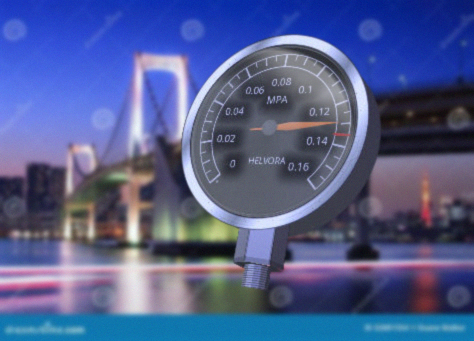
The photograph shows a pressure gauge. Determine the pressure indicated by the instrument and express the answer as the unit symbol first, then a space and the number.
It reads MPa 0.13
